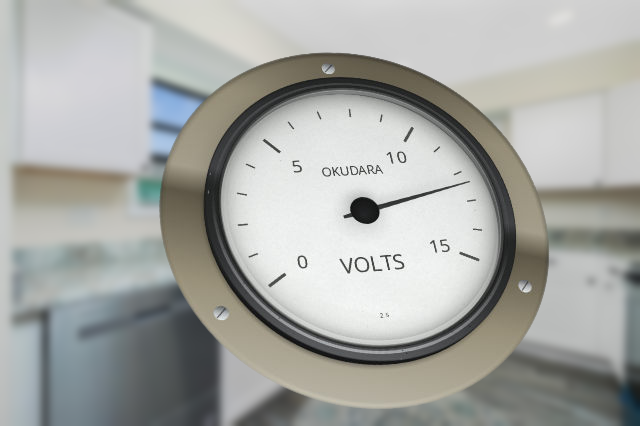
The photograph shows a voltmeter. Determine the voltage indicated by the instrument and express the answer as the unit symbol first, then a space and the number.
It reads V 12.5
